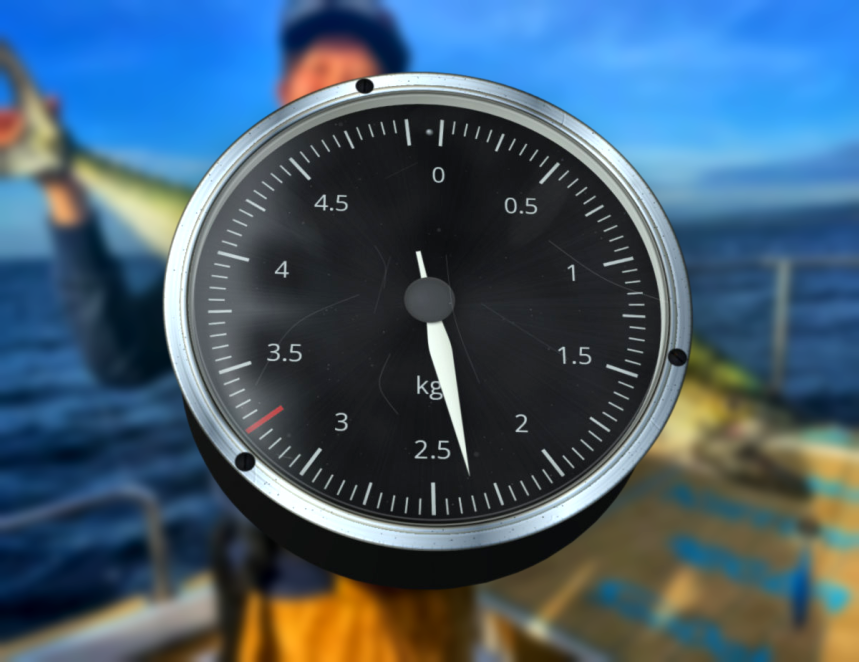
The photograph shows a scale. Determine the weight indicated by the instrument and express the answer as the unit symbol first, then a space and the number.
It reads kg 2.35
